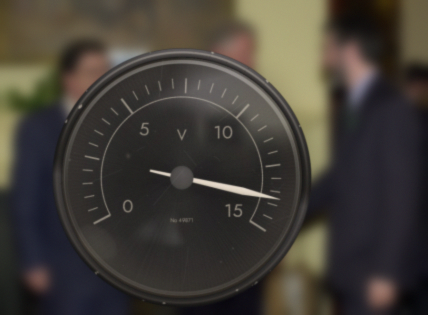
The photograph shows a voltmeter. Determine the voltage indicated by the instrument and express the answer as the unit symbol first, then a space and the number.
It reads V 13.75
